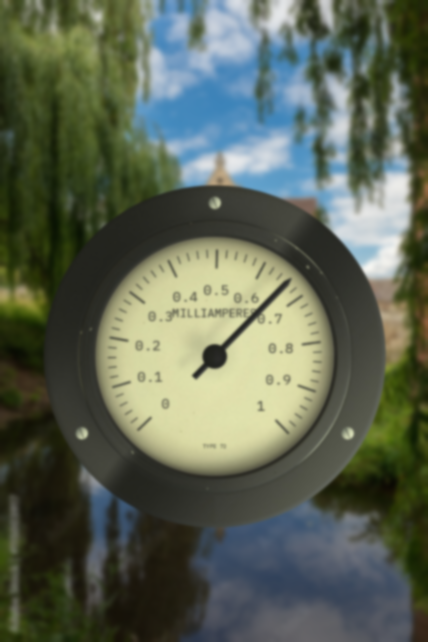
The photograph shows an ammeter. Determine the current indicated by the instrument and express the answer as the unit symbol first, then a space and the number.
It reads mA 0.66
